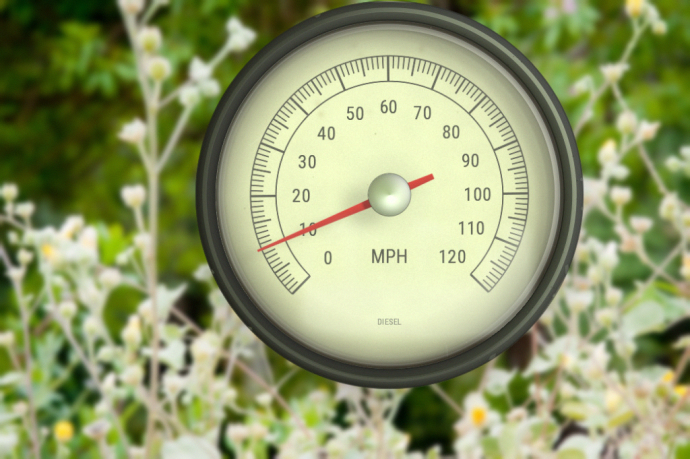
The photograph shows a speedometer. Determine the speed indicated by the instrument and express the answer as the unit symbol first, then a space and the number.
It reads mph 10
